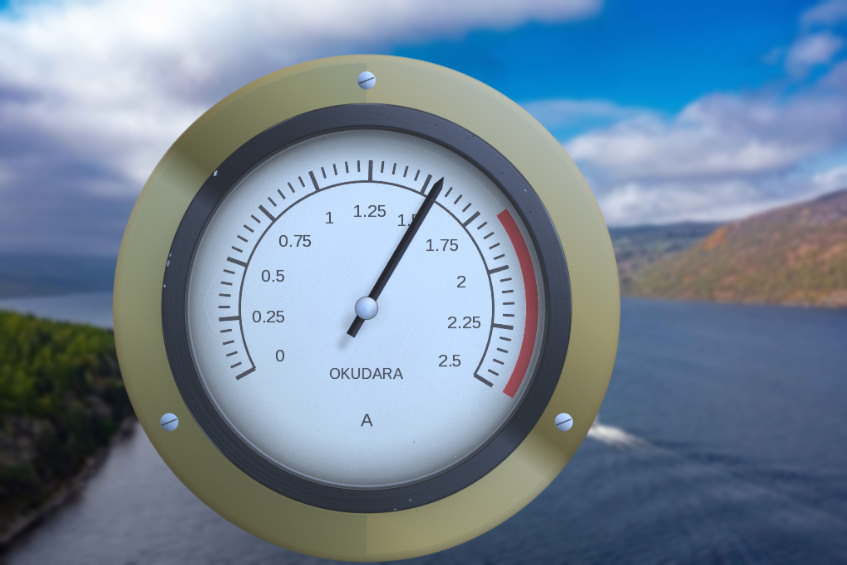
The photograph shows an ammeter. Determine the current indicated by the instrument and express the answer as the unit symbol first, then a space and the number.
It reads A 1.55
